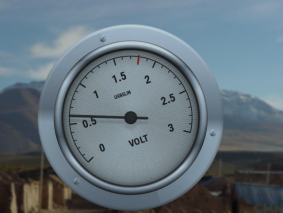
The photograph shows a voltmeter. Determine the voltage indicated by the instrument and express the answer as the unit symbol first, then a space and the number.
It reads V 0.6
